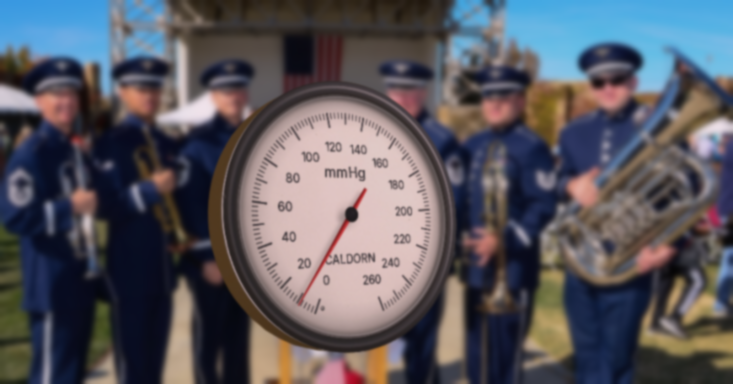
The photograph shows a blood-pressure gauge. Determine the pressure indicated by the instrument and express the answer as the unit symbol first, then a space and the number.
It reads mmHg 10
